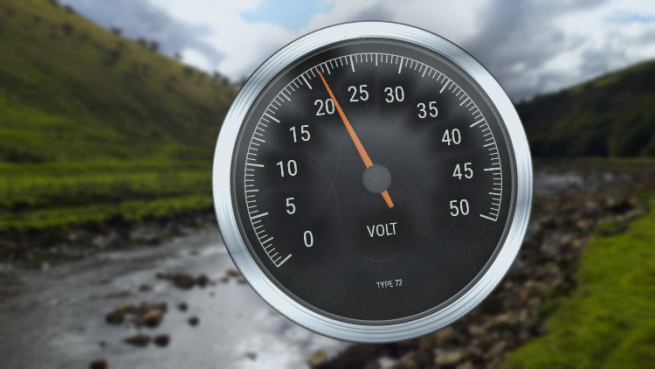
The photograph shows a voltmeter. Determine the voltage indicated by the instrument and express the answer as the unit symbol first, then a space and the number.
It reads V 21.5
